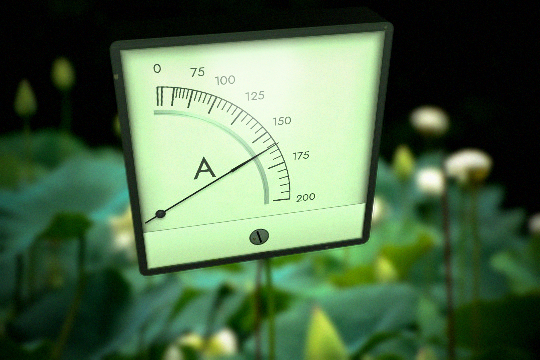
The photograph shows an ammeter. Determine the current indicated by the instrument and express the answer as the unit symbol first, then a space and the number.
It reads A 160
